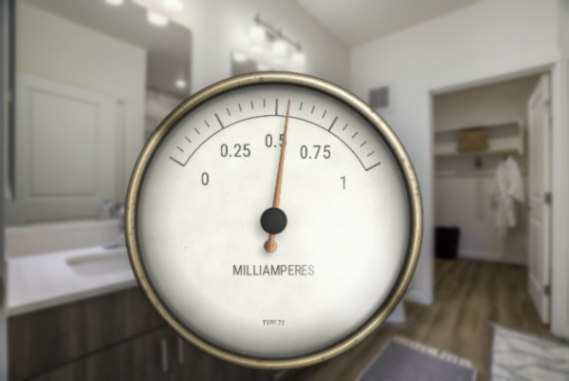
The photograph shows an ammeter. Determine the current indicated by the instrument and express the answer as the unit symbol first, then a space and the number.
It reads mA 0.55
